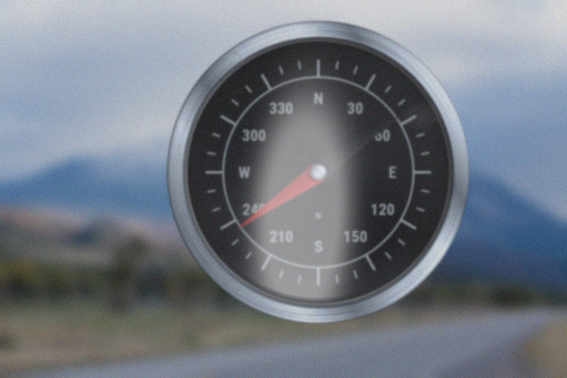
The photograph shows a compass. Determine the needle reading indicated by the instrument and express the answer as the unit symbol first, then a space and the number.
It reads ° 235
